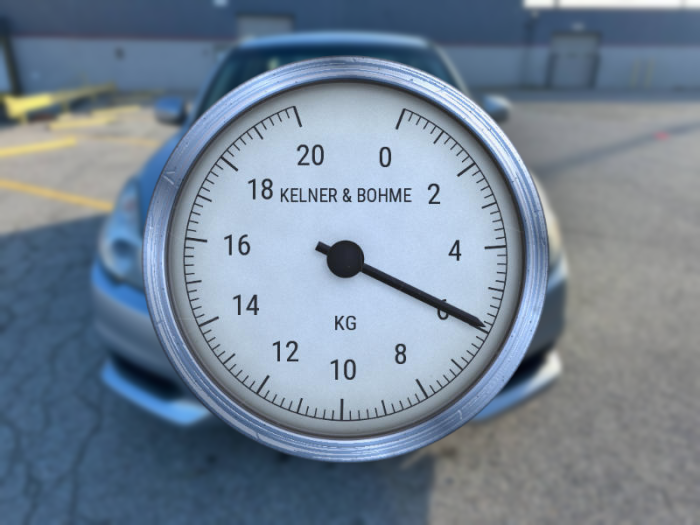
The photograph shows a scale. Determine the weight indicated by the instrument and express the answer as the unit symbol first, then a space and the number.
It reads kg 5.9
